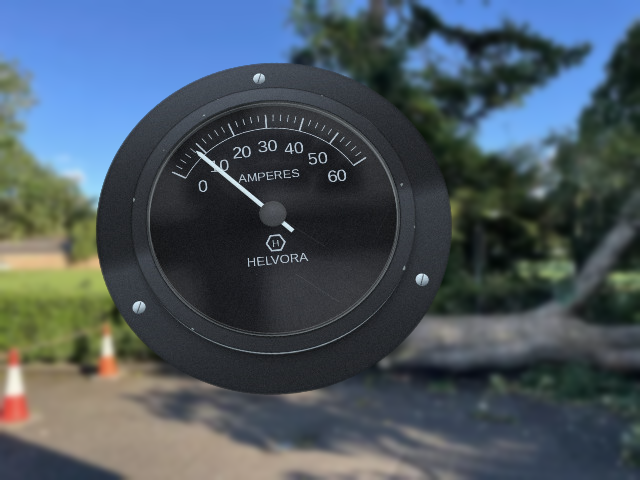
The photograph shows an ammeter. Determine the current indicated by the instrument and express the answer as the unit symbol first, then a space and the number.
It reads A 8
